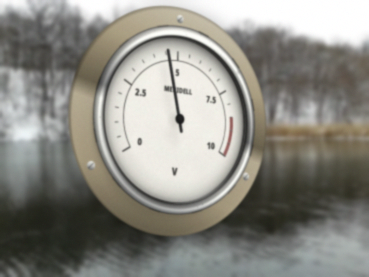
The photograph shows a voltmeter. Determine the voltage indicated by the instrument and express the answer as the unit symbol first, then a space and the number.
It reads V 4.5
